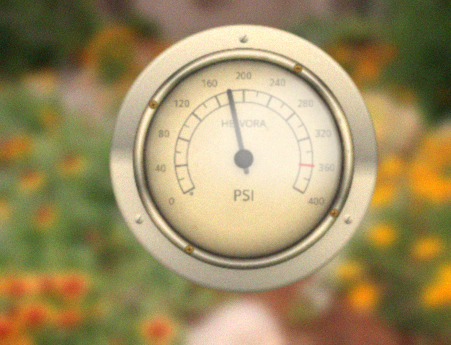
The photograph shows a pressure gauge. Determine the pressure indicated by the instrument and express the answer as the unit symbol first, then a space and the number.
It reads psi 180
